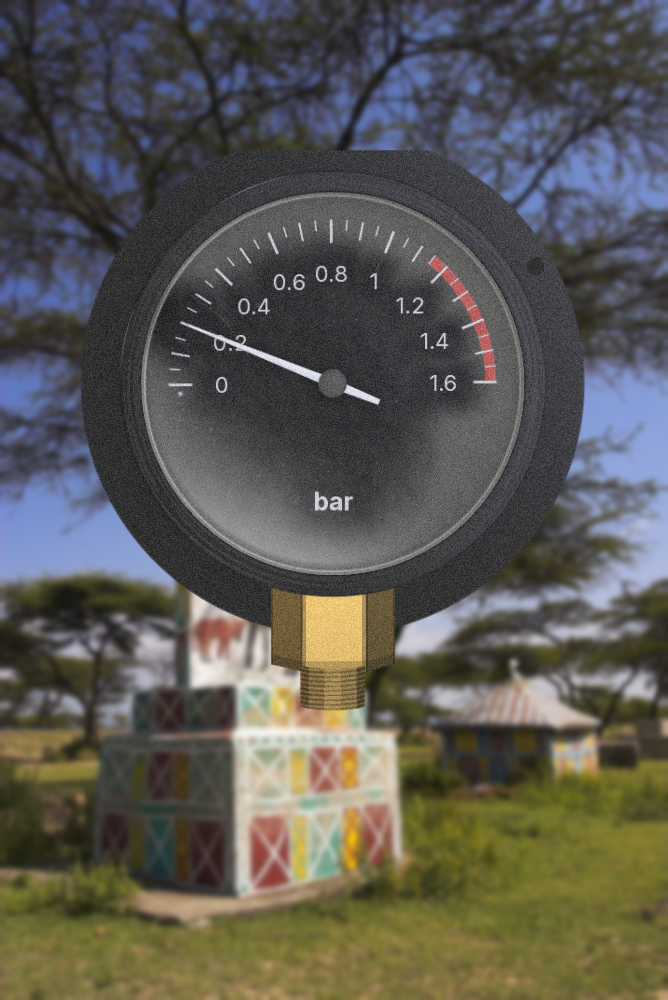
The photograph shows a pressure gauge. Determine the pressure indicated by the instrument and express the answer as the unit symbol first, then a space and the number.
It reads bar 0.2
